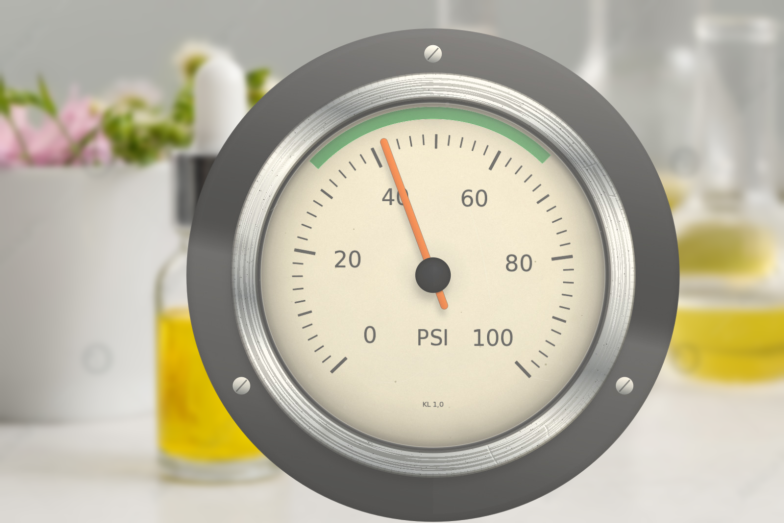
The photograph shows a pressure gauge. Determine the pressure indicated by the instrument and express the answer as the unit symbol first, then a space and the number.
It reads psi 42
